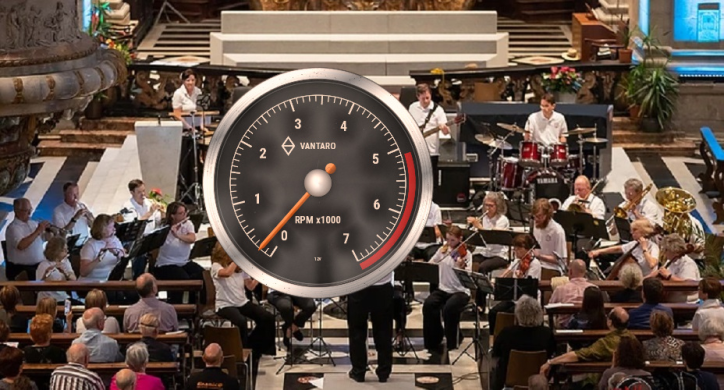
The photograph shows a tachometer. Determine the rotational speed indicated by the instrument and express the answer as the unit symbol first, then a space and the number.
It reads rpm 200
